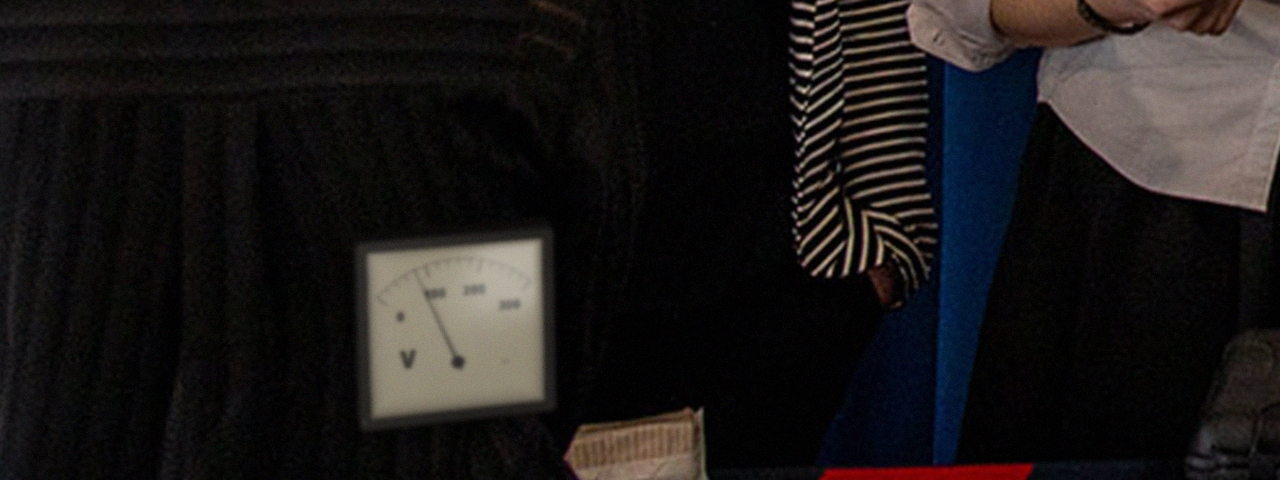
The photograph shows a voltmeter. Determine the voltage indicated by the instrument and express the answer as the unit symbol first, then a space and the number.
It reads V 80
